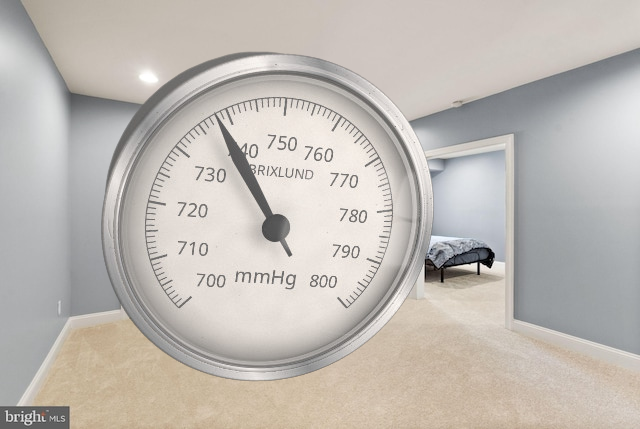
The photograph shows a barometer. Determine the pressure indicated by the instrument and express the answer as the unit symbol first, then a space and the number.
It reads mmHg 738
